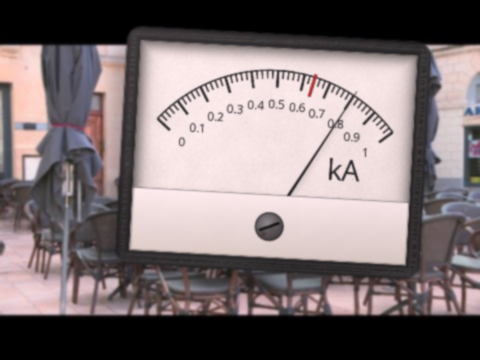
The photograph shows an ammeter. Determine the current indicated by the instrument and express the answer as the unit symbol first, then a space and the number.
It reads kA 0.8
